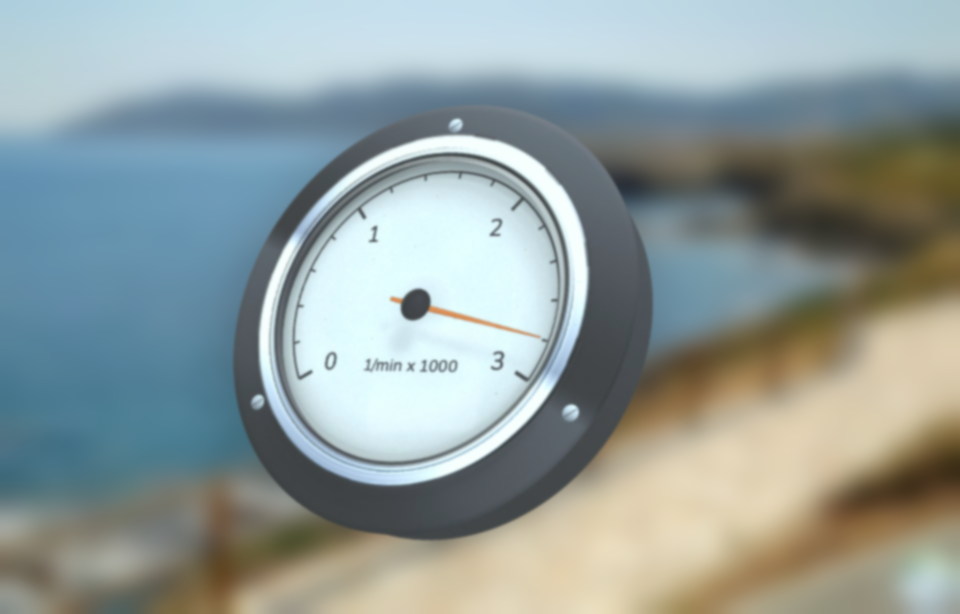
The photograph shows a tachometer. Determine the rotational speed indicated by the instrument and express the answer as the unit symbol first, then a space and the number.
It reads rpm 2800
